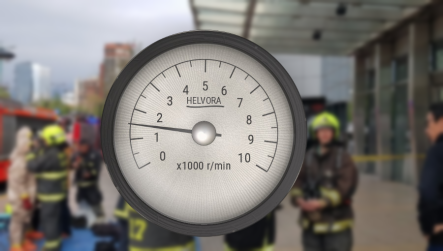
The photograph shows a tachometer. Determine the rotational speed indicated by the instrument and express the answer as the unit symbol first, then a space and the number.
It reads rpm 1500
